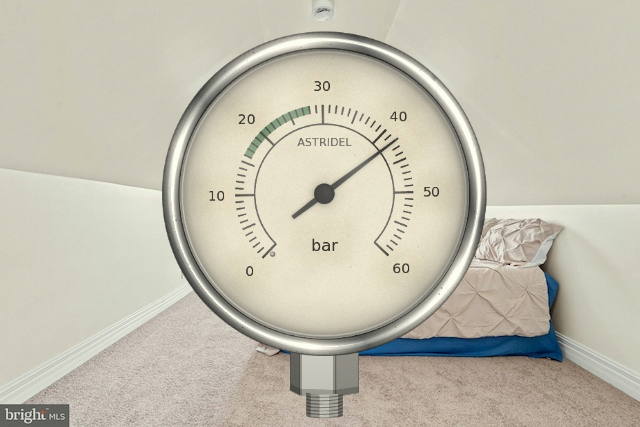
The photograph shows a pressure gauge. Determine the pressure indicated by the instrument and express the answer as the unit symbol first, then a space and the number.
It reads bar 42
